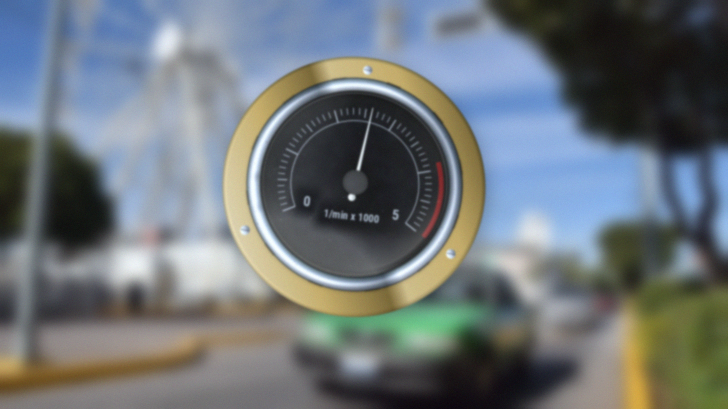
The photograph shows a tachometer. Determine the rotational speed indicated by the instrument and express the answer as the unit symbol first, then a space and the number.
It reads rpm 2600
